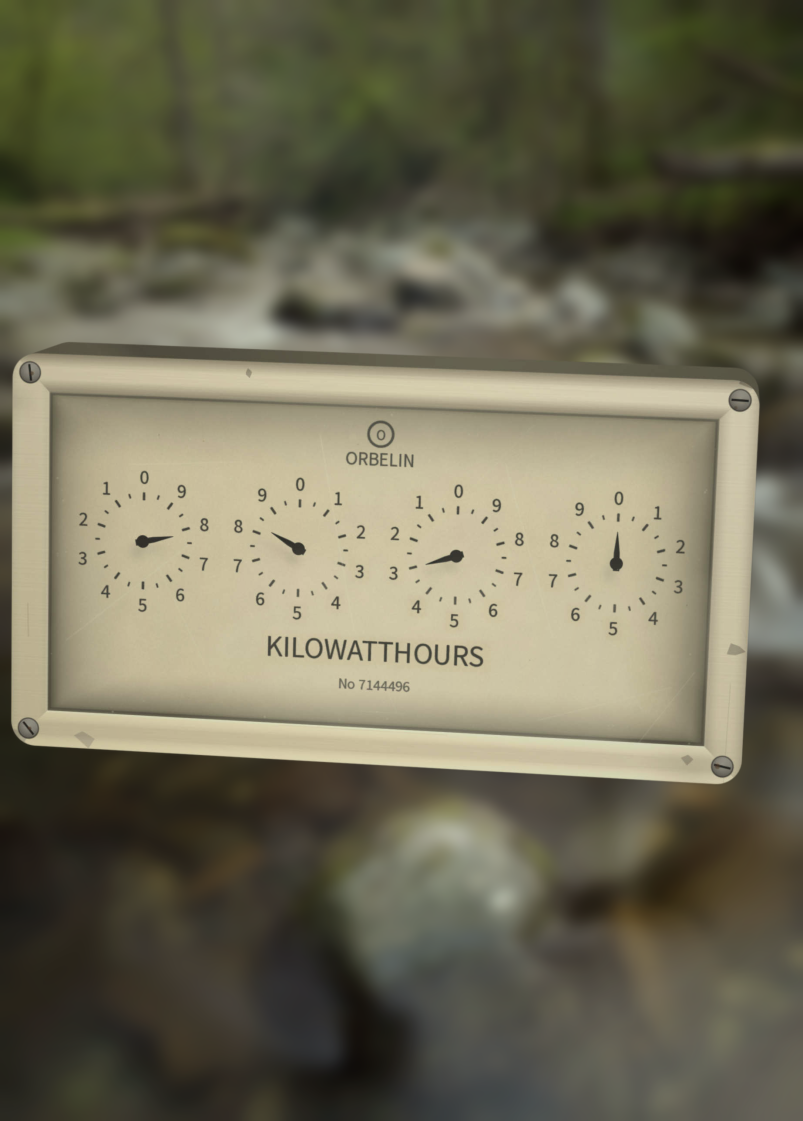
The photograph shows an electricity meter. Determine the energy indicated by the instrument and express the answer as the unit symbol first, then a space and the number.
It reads kWh 7830
